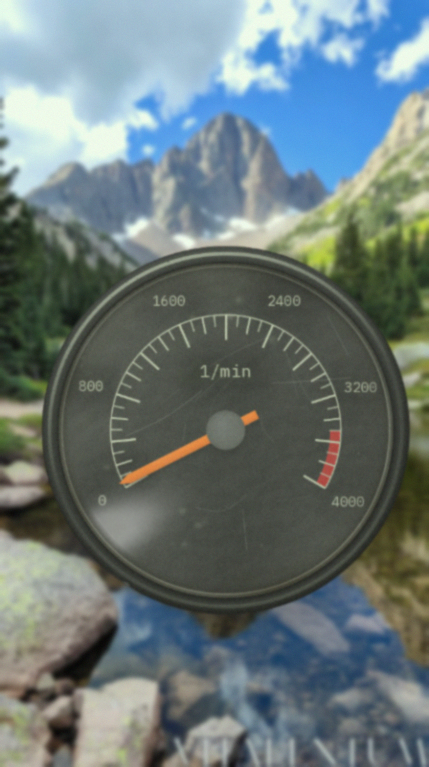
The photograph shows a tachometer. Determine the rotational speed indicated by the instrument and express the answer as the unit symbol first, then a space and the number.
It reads rpm 50
